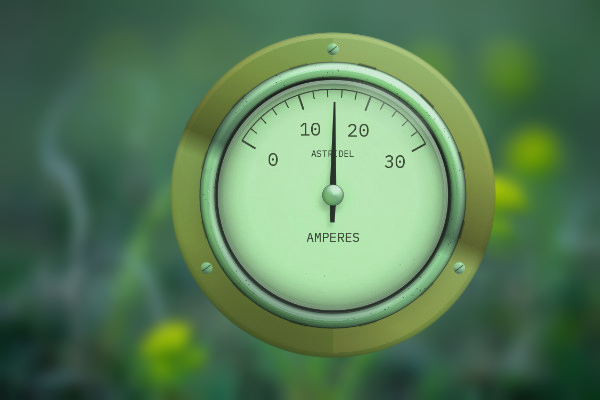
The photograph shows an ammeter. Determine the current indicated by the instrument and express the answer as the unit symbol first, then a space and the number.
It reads A 15
